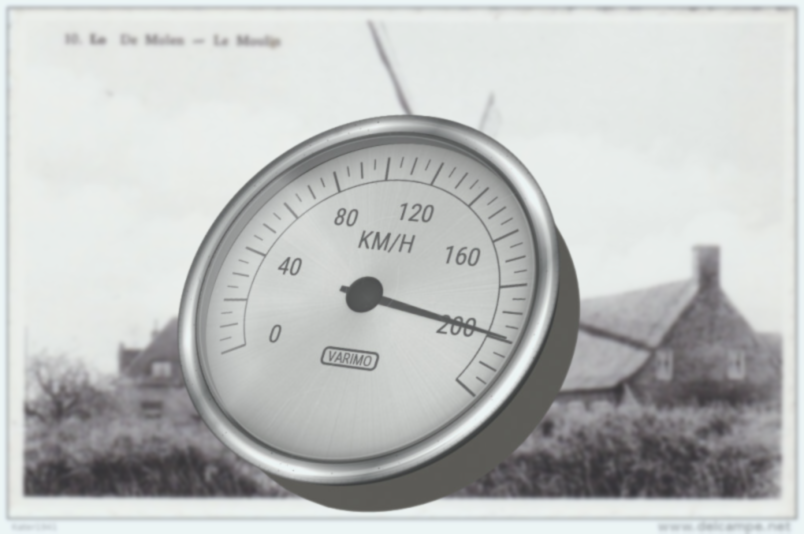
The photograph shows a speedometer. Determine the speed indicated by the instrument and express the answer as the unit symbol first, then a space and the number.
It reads km/h 200
